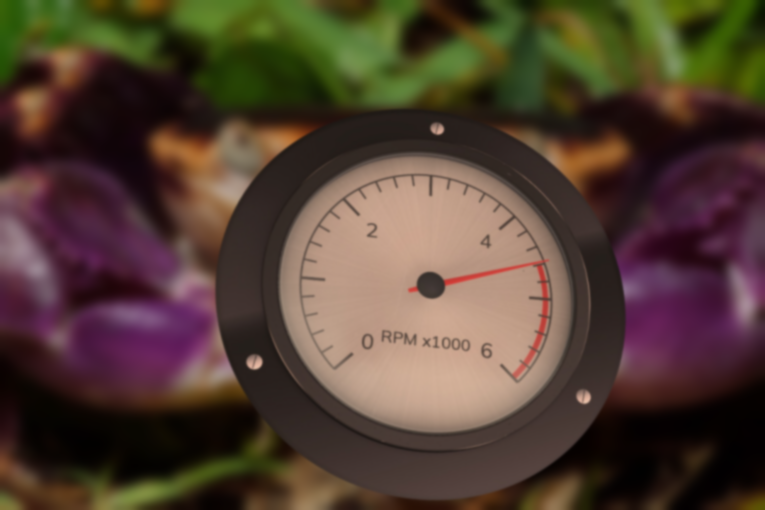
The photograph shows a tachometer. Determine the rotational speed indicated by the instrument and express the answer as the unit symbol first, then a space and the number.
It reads rpm 4600
